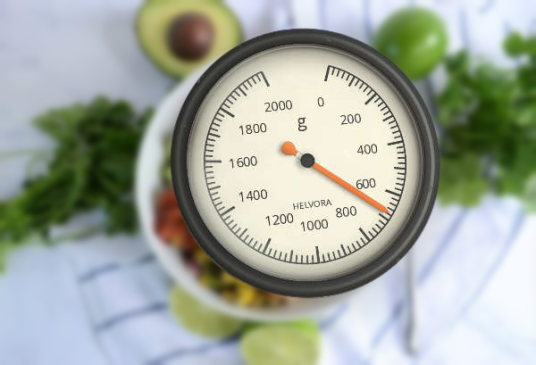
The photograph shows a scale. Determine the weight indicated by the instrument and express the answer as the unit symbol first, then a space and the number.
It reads g 680
